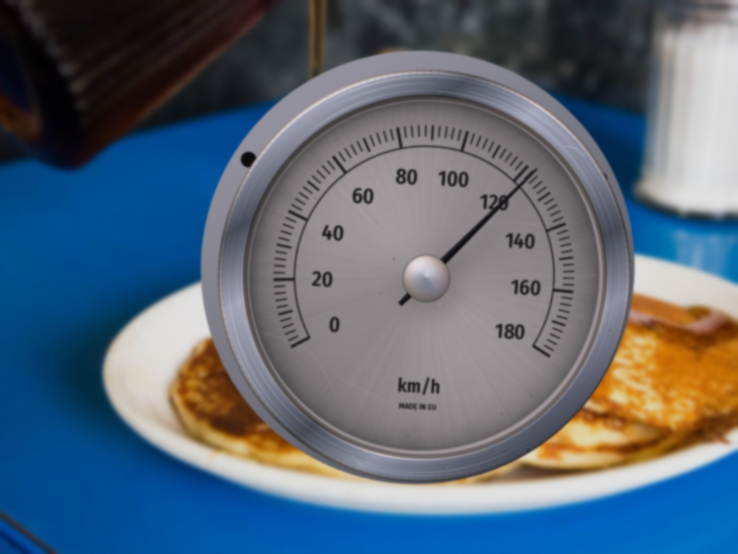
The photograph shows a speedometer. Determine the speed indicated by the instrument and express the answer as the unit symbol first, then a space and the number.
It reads km/h 122
